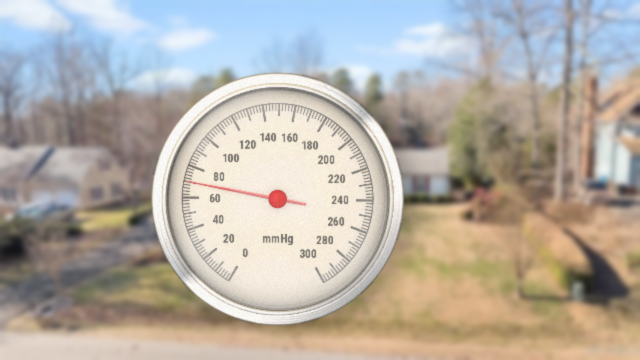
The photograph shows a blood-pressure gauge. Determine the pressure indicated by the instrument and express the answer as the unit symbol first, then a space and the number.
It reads mmHg 70
